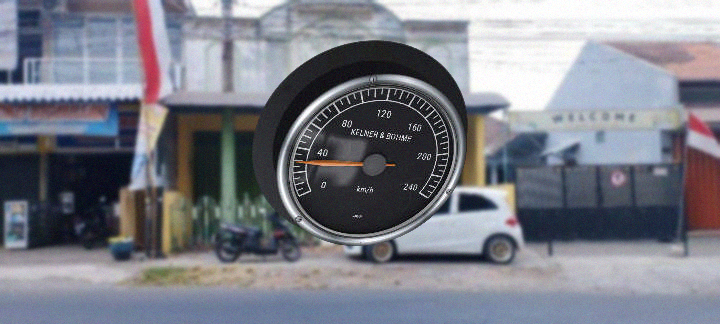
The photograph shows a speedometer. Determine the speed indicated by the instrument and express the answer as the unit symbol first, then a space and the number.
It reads km/h 30
